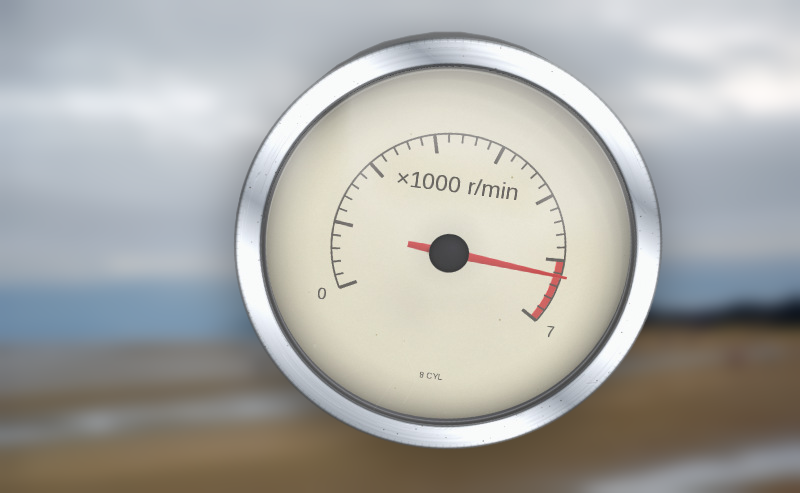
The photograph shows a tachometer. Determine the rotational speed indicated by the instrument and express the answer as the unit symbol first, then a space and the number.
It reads rpm 6200
